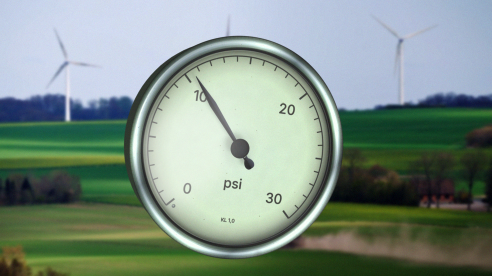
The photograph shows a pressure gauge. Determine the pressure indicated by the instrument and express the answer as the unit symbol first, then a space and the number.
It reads psi 10.5
